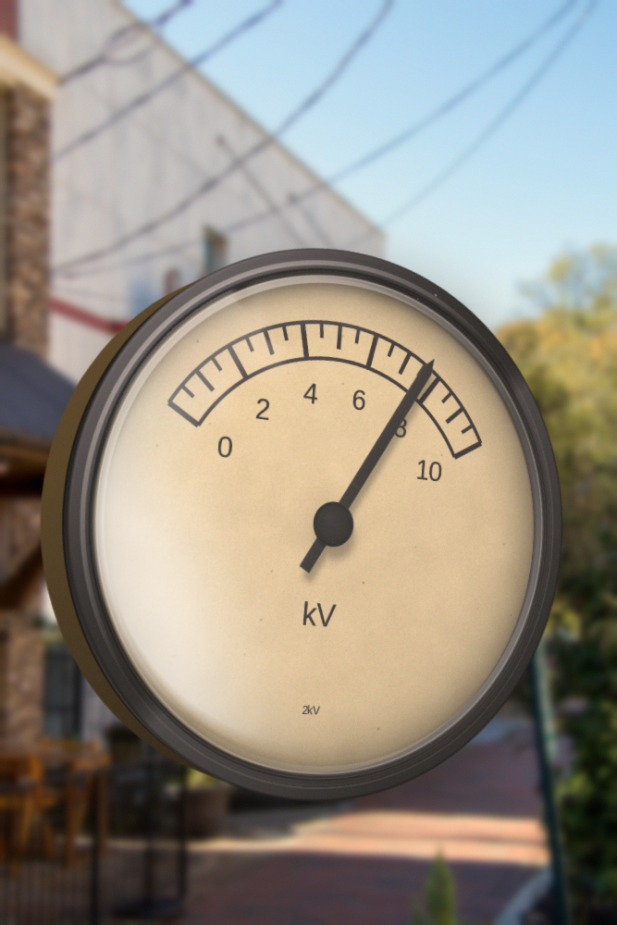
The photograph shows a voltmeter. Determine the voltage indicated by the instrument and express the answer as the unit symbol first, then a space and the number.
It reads kV 7.5
